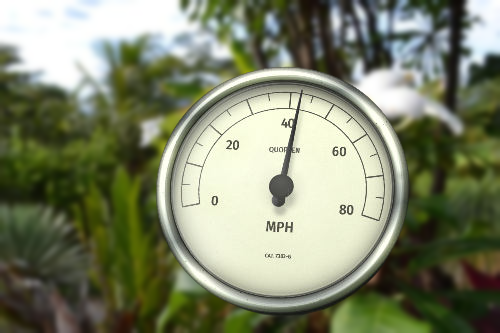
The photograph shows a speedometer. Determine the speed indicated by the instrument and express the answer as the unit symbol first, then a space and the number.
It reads mph 42.5
